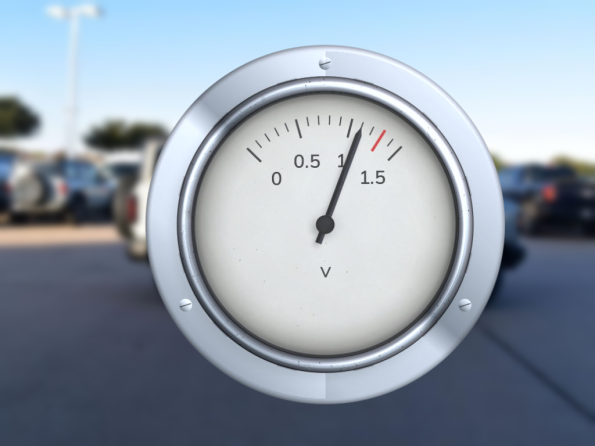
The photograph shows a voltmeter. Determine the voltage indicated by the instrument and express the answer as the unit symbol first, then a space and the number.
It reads V 1.1
